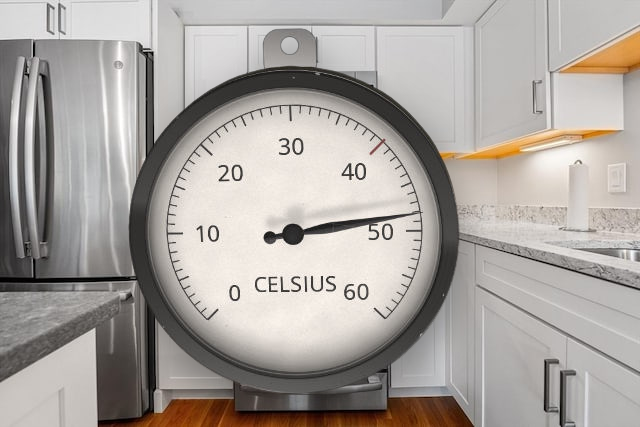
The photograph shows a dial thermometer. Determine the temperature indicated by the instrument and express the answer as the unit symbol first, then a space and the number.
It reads °C 48
